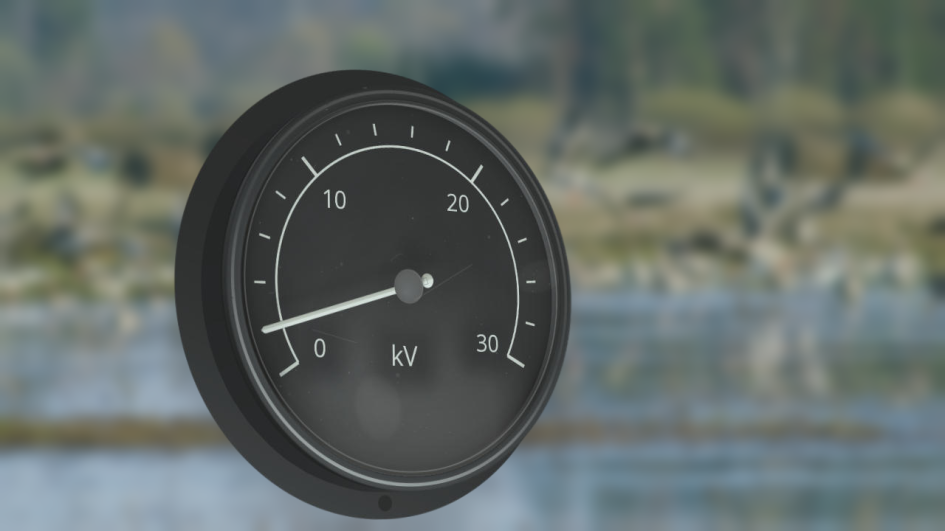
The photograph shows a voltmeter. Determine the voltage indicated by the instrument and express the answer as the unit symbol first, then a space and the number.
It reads kV 2
